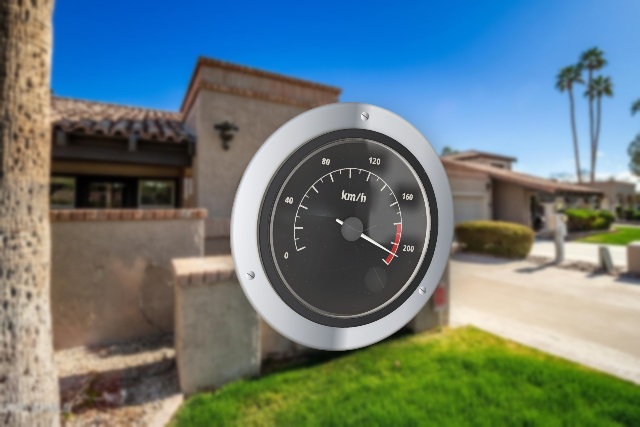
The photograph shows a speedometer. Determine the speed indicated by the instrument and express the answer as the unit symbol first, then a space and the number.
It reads km/h 210
